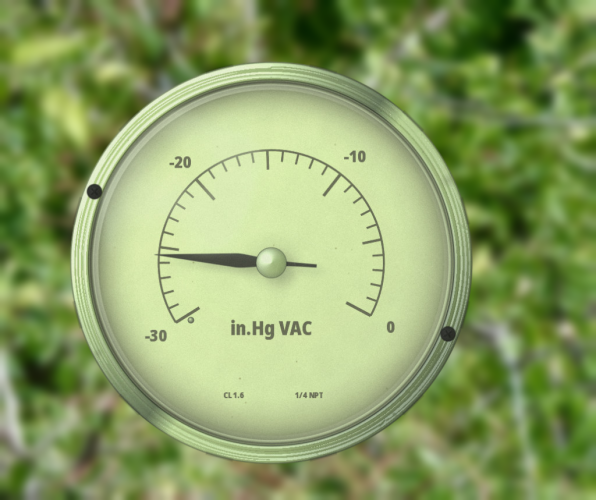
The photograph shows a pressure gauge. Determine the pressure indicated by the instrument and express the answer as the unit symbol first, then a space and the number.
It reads inHg -25.5
